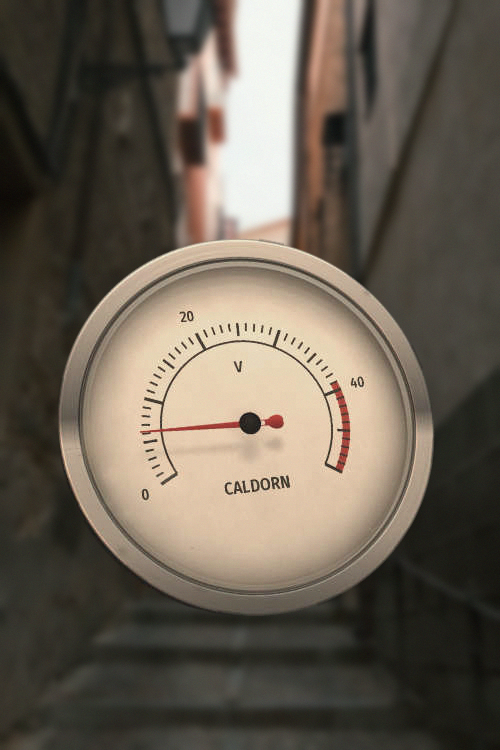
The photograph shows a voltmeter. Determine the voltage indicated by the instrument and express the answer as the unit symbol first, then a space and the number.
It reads V 6
